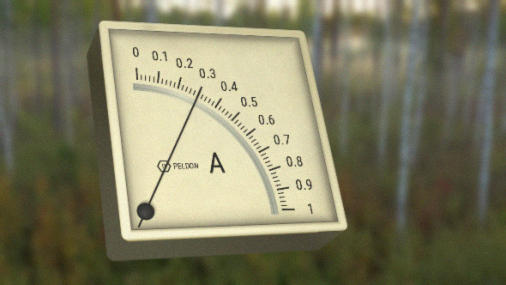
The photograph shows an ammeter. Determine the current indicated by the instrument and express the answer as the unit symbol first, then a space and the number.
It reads A 0.3
